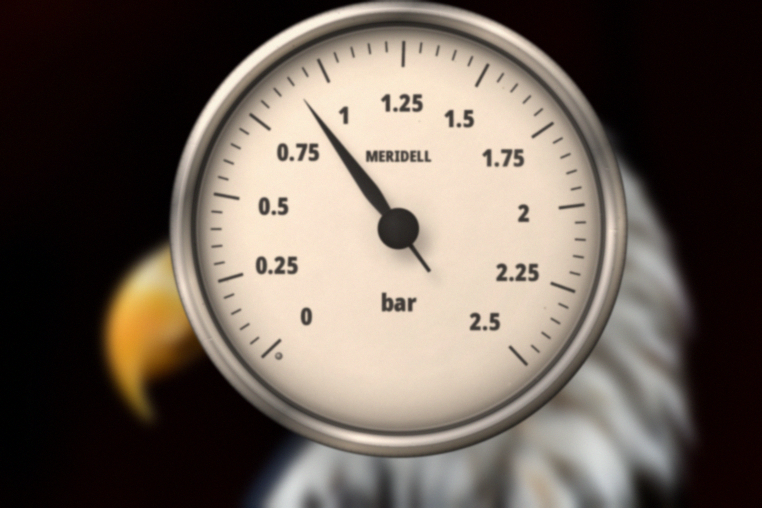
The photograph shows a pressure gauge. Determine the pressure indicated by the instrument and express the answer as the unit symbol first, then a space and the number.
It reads bar 0.9
